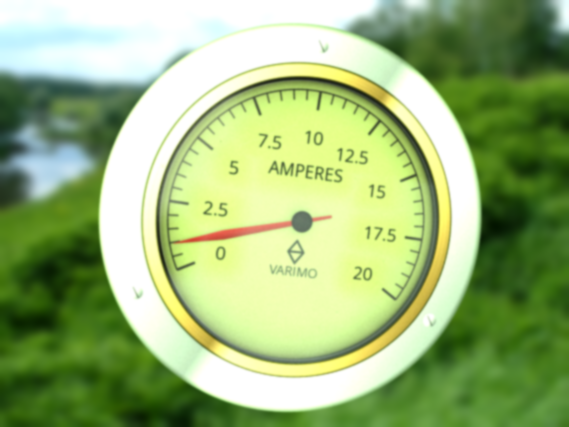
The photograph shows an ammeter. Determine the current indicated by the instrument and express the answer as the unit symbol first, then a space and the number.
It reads A 1
